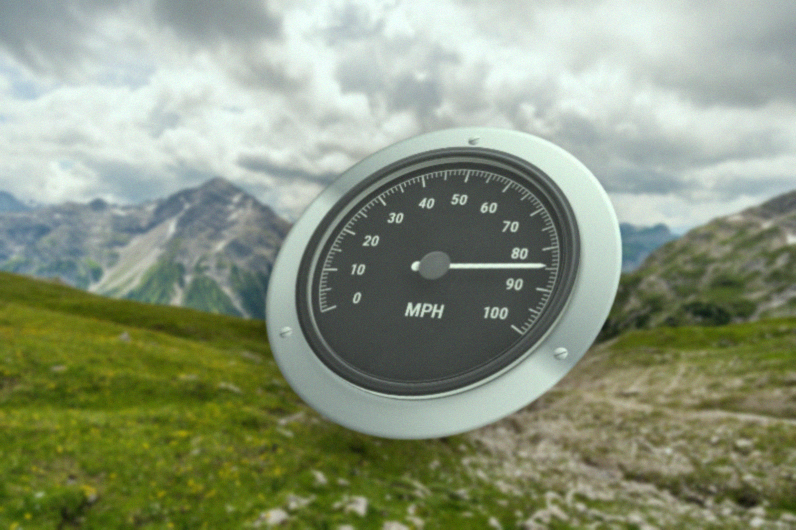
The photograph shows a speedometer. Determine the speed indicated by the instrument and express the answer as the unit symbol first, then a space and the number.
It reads mph 85
